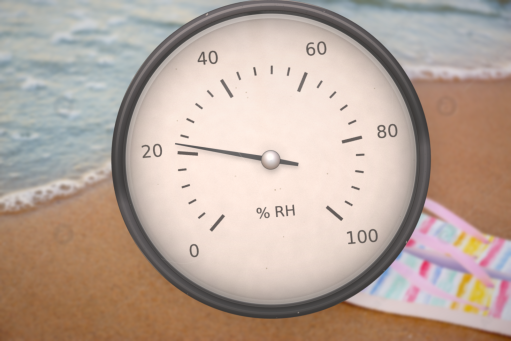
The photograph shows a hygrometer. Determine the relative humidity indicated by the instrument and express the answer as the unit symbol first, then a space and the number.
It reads % 22
